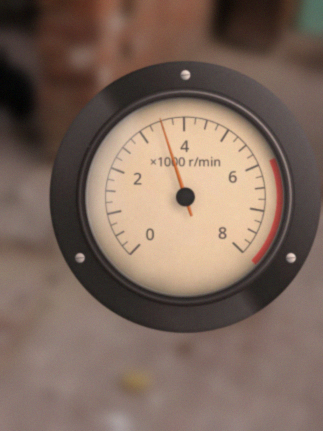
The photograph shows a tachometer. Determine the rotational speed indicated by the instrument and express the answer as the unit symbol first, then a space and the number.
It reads rpm 3500
